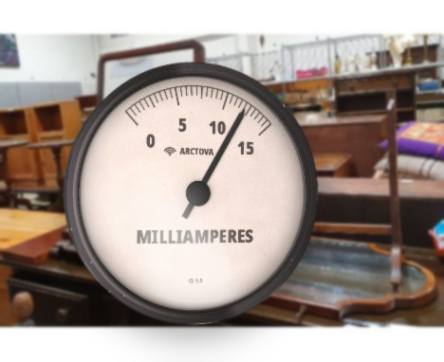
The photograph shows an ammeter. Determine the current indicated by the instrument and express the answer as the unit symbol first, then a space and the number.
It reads mA 12
